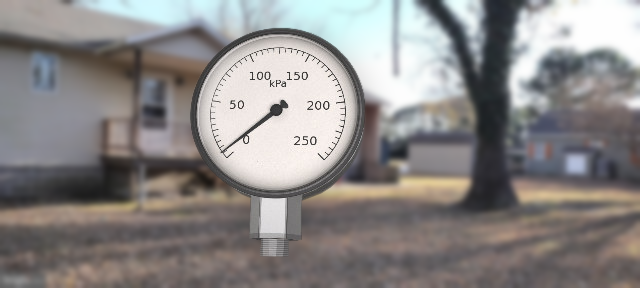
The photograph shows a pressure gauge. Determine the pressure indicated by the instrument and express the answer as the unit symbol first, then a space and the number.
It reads kPa 5
